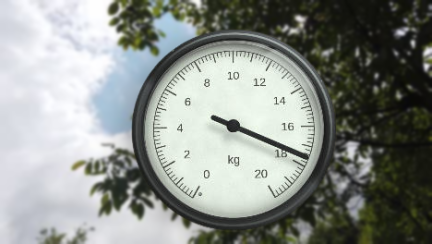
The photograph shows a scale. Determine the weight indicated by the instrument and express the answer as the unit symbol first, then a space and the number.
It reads kg 17.6
